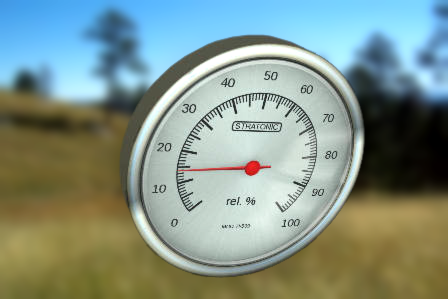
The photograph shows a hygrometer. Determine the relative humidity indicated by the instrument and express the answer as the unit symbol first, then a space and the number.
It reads % 15
